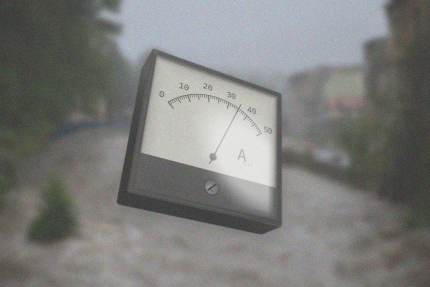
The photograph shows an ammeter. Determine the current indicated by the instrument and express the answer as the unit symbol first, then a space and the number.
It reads A 35
